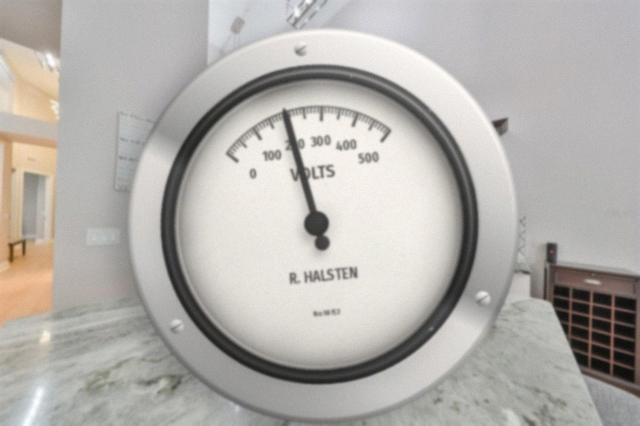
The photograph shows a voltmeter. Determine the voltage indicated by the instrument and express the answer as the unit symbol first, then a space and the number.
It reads V 200
